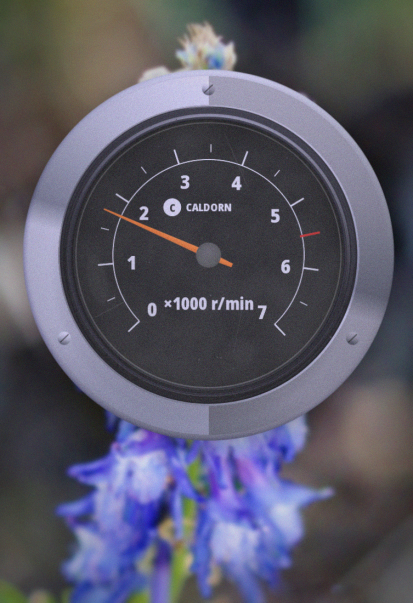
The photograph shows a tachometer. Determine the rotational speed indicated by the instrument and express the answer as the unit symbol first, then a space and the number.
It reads rpm 1750
